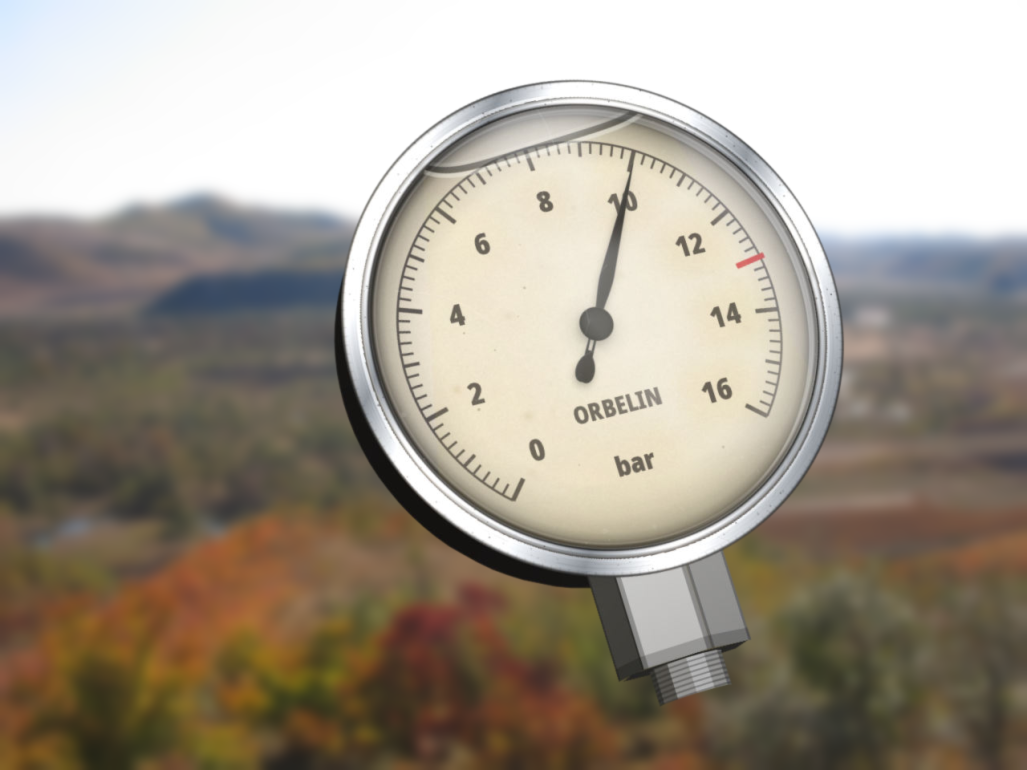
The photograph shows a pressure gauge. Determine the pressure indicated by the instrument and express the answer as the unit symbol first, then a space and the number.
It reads bar 10
